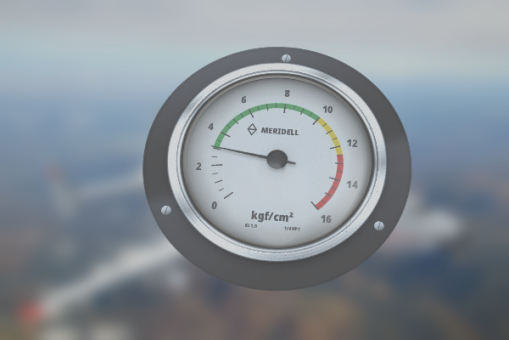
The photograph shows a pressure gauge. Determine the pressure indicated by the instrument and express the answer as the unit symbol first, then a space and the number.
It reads kg/cm² 3
